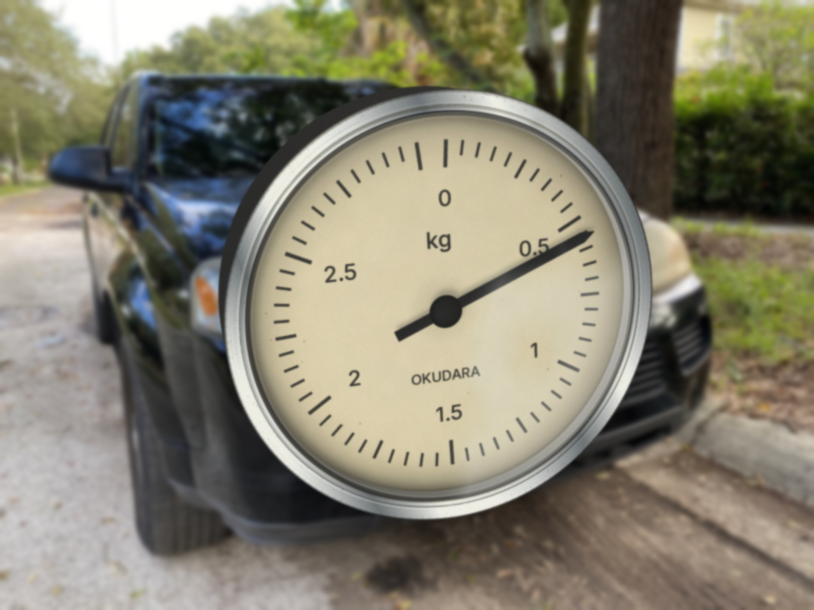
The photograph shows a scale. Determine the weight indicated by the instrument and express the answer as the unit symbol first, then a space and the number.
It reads kg 0.55
